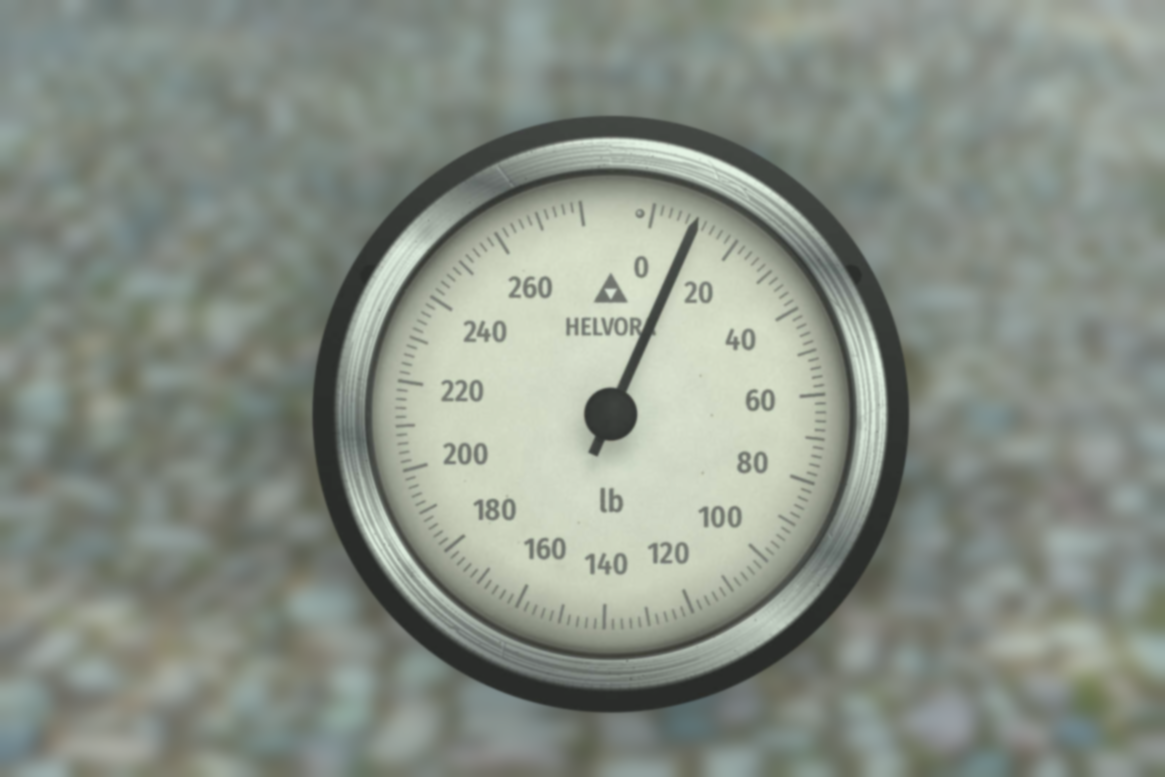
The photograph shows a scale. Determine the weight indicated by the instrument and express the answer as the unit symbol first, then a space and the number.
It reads lb 10
